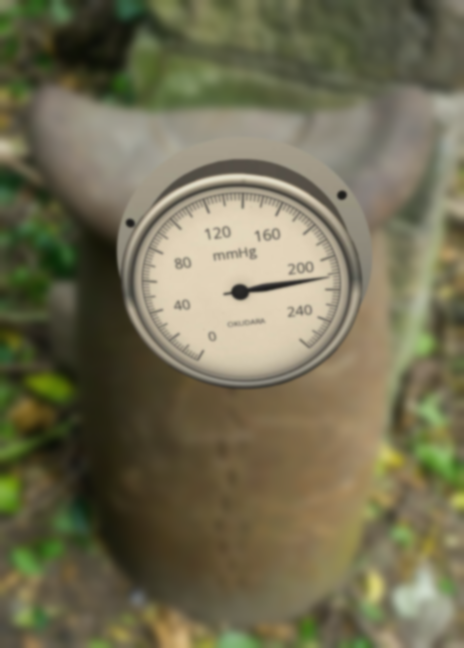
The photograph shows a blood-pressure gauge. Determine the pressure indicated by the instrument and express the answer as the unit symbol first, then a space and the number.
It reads mmHg 210
